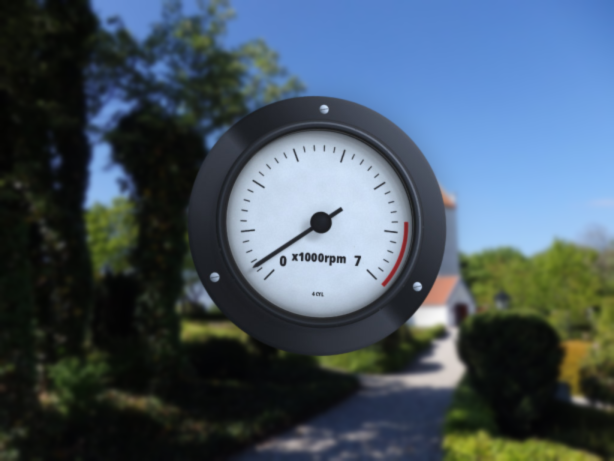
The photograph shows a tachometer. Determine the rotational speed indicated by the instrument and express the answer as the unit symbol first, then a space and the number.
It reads rpm 300
